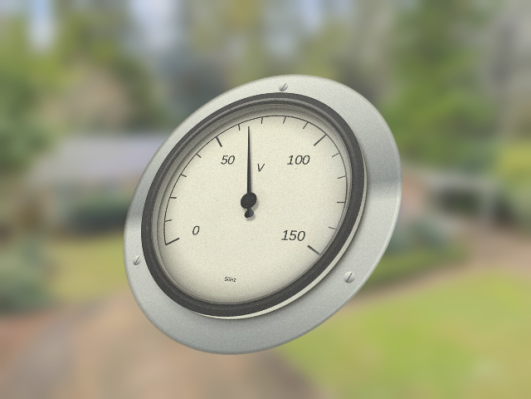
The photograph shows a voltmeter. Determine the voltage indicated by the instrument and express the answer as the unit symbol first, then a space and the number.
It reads V 65
